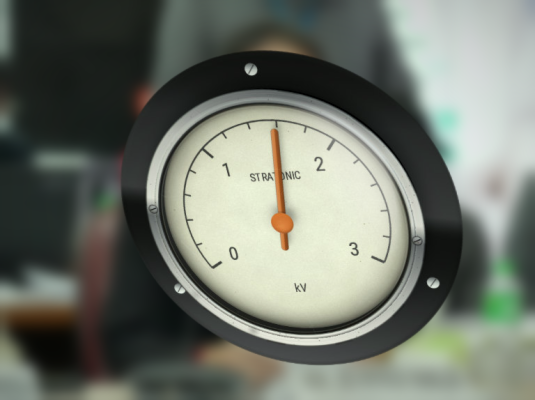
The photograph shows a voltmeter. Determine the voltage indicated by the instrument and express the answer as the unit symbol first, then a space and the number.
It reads kV 1.6
